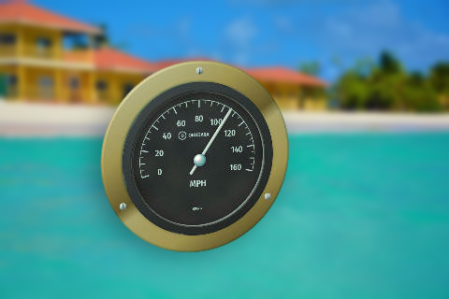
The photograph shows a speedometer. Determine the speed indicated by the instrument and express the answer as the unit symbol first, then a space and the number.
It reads mph 105
